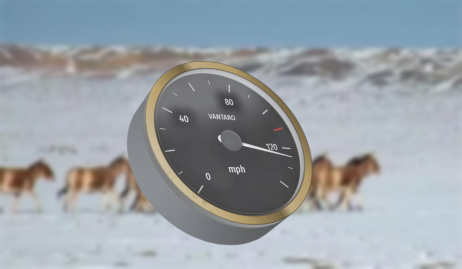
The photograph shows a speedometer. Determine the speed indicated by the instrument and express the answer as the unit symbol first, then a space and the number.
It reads mph 125
